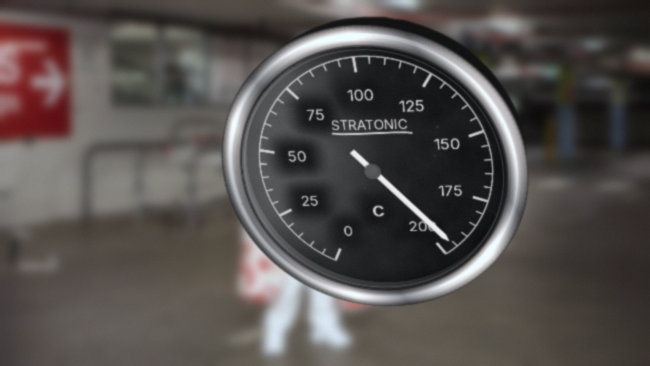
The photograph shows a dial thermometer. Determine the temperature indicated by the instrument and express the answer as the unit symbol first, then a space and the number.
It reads °C 195
